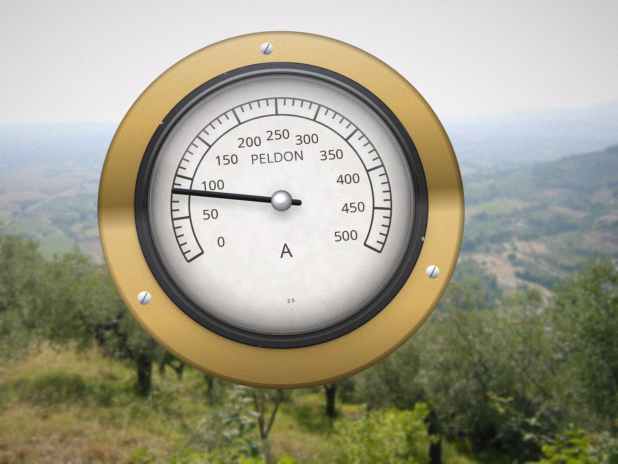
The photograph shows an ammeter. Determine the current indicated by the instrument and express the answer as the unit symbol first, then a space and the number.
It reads A 80
